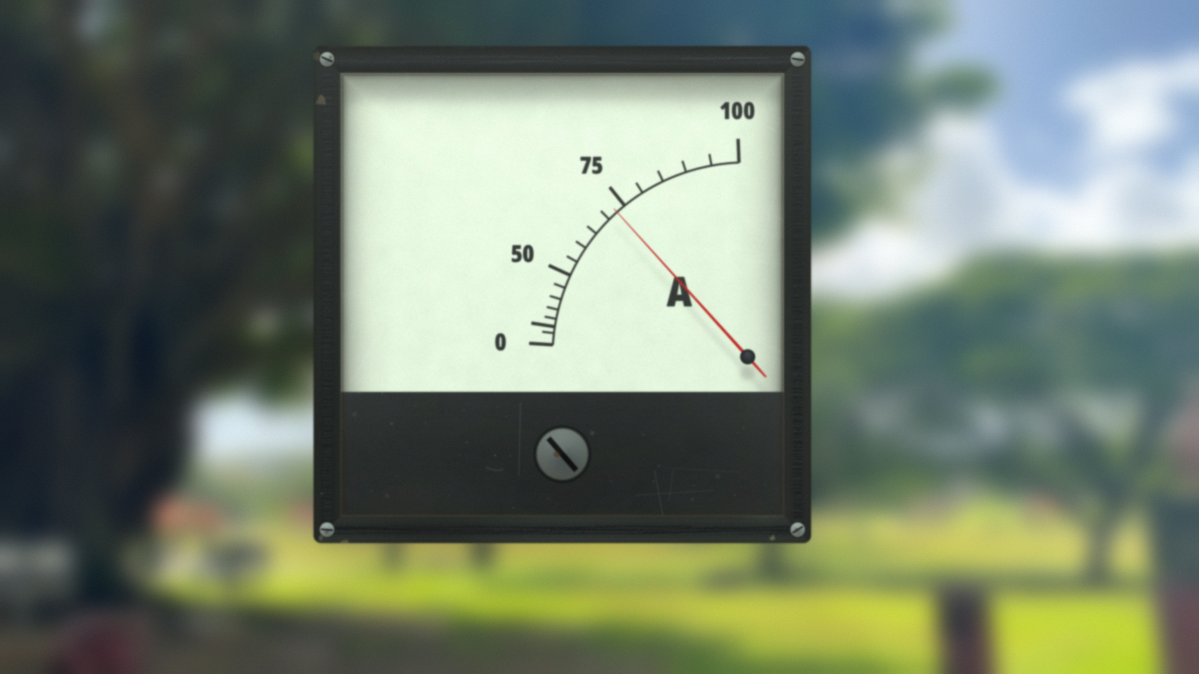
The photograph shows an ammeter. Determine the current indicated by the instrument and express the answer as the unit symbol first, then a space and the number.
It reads A 72.5
